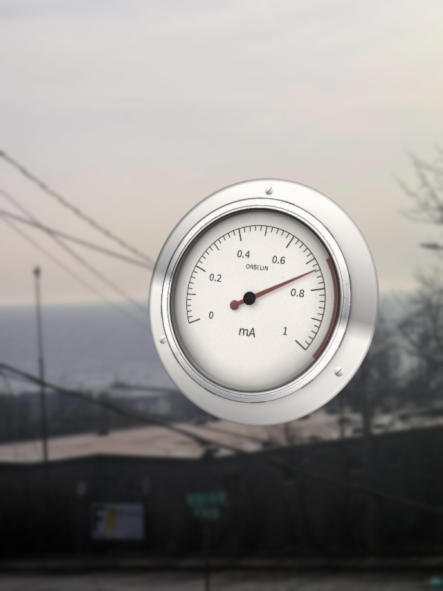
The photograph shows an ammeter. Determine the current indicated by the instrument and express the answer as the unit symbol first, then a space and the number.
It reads mA 0.74
